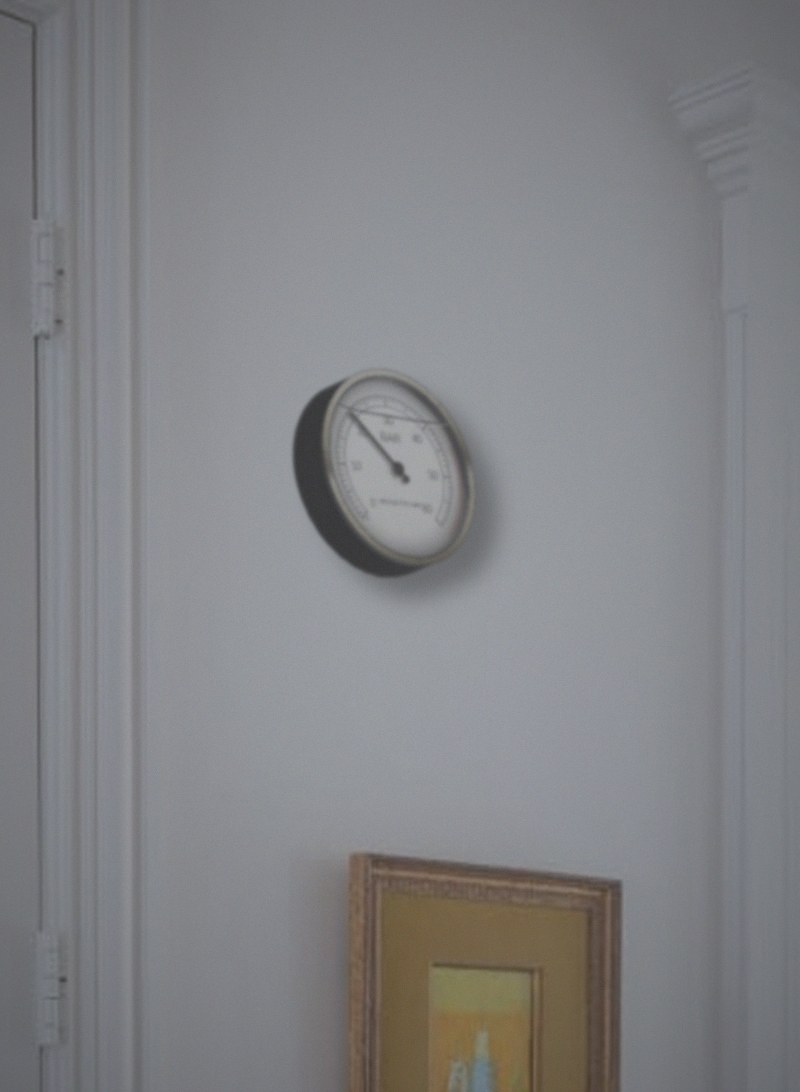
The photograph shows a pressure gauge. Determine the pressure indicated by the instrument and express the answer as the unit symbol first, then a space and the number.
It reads bar 20
